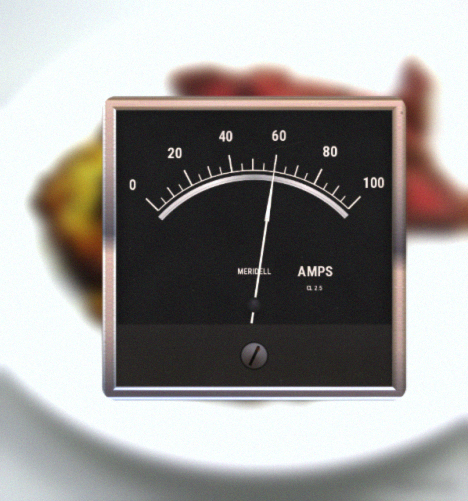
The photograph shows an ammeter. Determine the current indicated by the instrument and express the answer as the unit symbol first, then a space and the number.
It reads A 60
